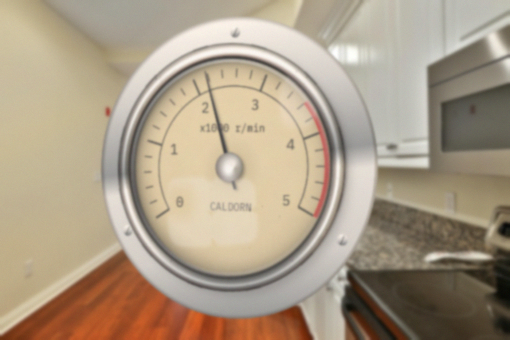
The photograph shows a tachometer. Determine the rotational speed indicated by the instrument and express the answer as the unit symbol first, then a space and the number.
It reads rpm 2200
